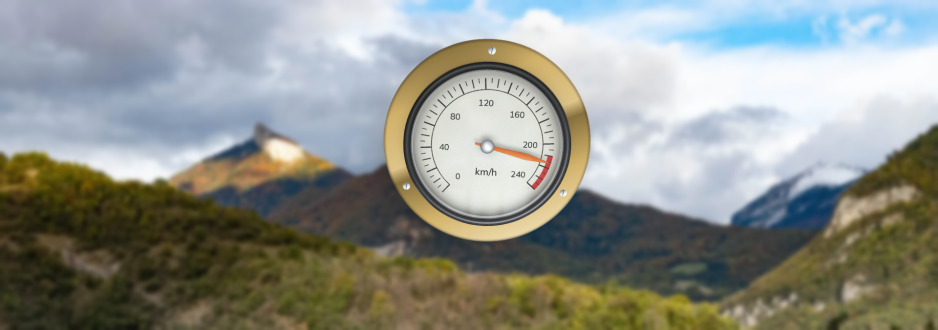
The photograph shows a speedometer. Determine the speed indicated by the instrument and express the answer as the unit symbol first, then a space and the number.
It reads km/h 215
